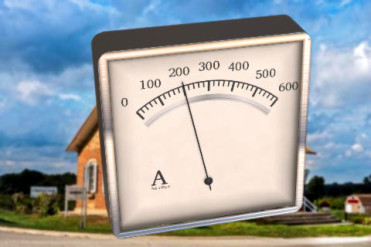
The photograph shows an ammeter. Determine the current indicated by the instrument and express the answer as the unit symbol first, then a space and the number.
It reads A 200
